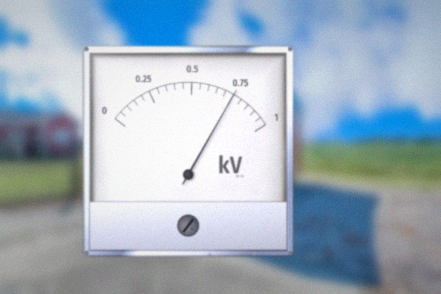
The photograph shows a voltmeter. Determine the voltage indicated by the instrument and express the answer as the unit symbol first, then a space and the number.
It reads kV 0.75
